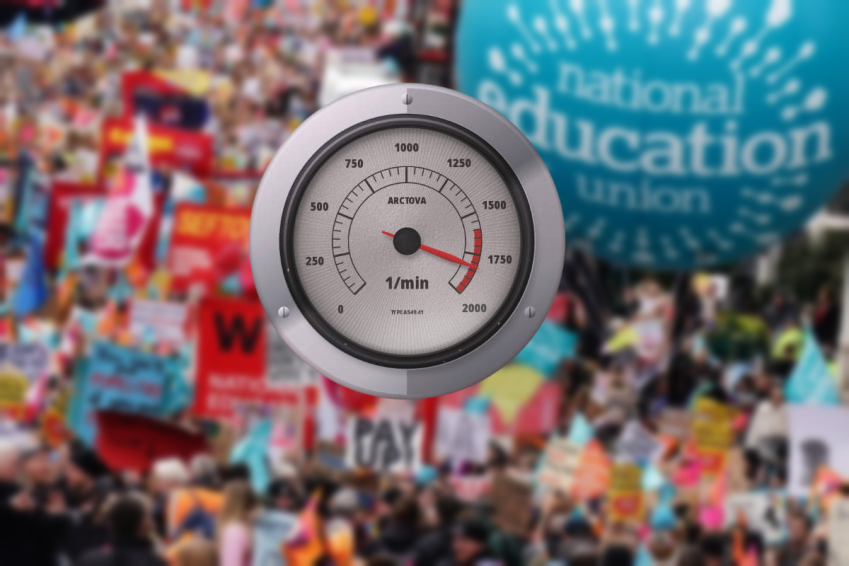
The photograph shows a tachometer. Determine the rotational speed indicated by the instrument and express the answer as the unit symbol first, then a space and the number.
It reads rpm 1825
